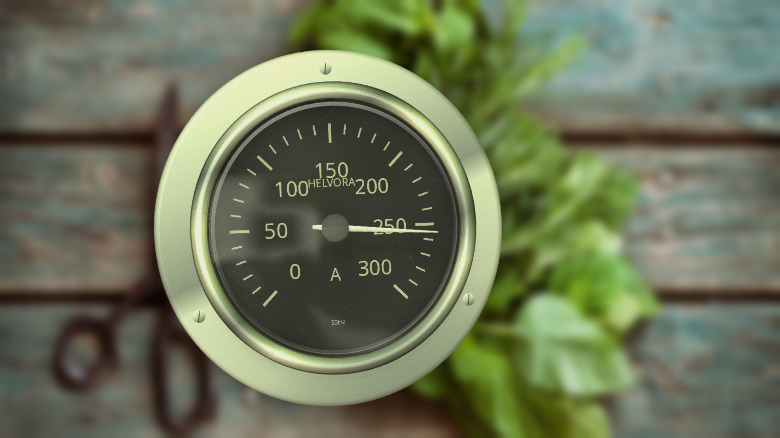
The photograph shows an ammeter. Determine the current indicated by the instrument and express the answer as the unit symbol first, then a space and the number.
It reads A 255
